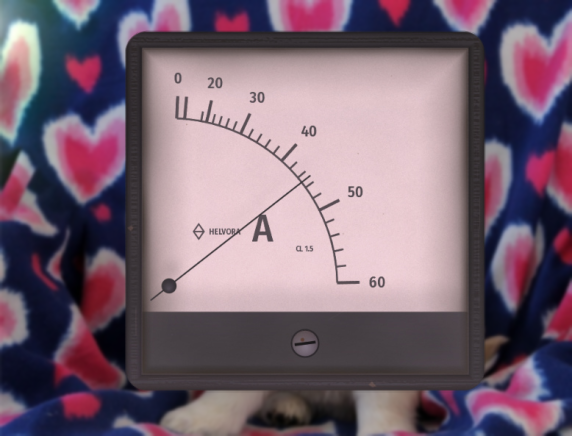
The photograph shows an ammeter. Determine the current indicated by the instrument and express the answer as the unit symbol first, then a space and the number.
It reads A 45
